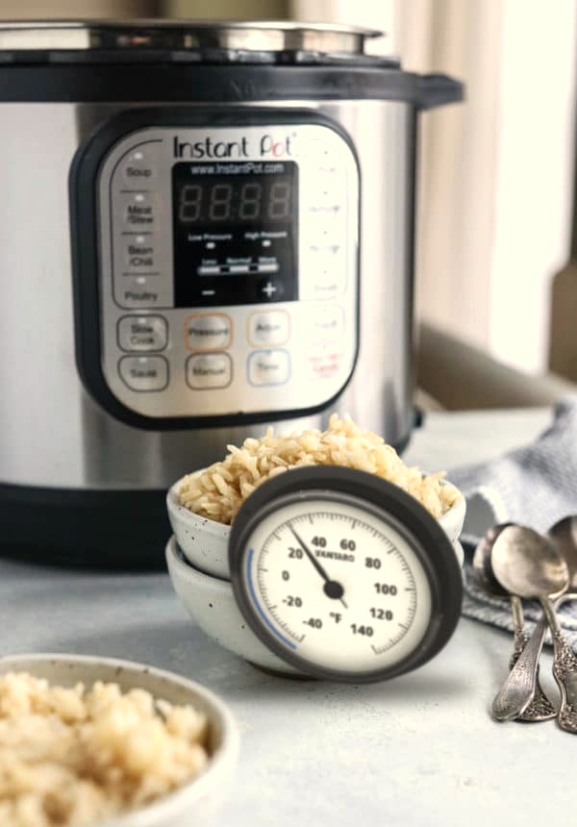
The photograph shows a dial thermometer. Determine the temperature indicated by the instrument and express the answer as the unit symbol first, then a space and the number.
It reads °F 30
